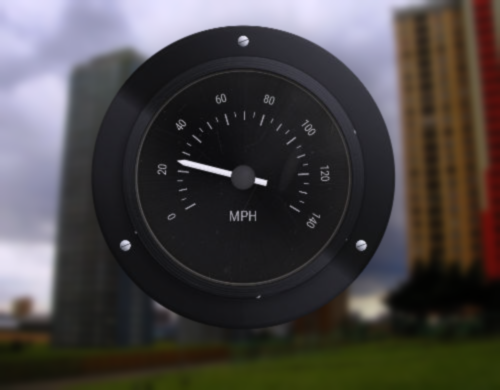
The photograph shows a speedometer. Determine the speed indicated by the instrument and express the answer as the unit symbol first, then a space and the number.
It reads mph 25
